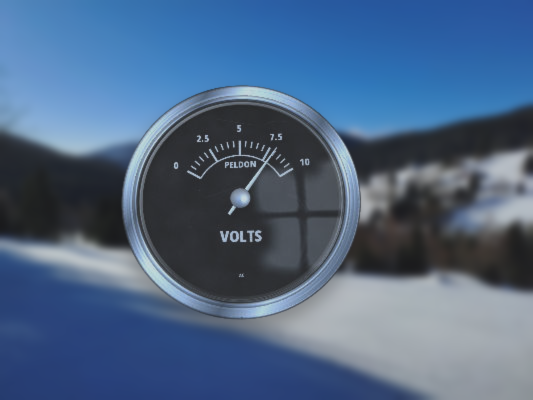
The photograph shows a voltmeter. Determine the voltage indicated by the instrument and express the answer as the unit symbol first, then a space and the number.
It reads V 8
